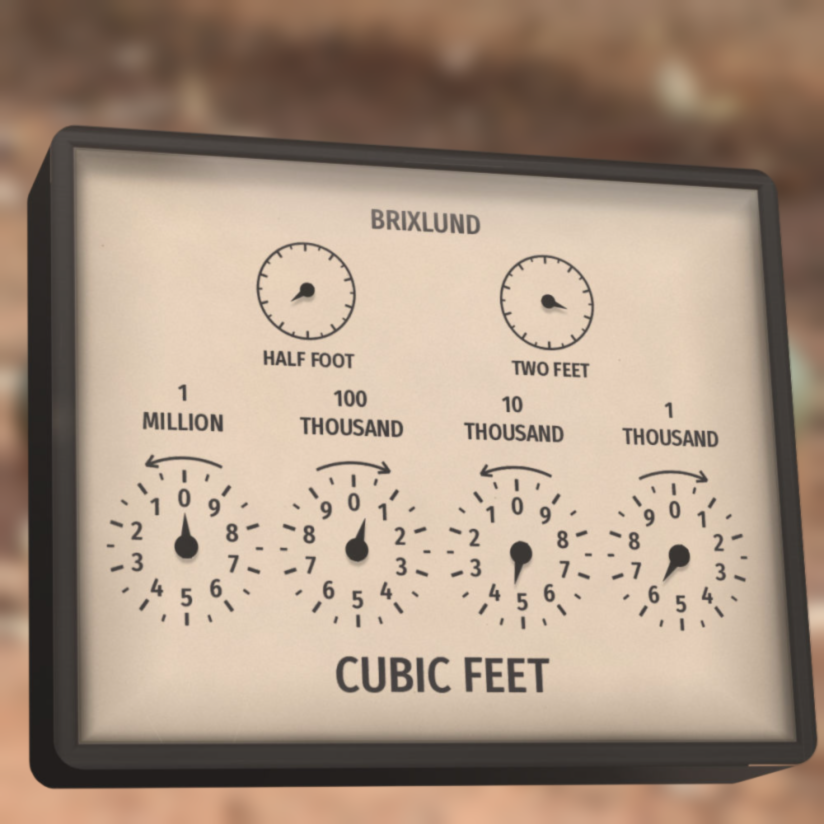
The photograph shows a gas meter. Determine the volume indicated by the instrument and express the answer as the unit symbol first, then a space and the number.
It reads ft³ 4600
